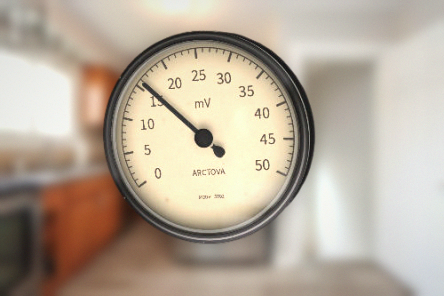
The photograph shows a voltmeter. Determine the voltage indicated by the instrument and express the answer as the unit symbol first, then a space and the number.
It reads mV 16
